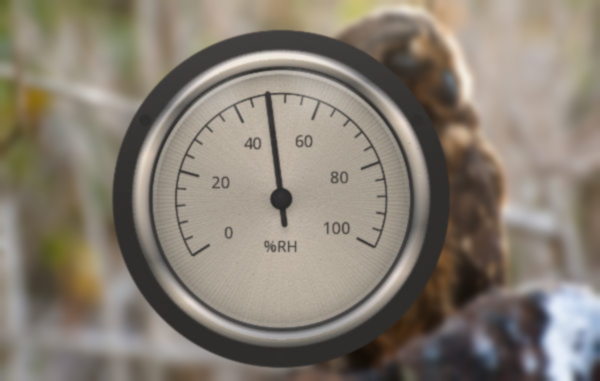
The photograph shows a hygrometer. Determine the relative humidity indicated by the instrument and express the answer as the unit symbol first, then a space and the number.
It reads % 48
